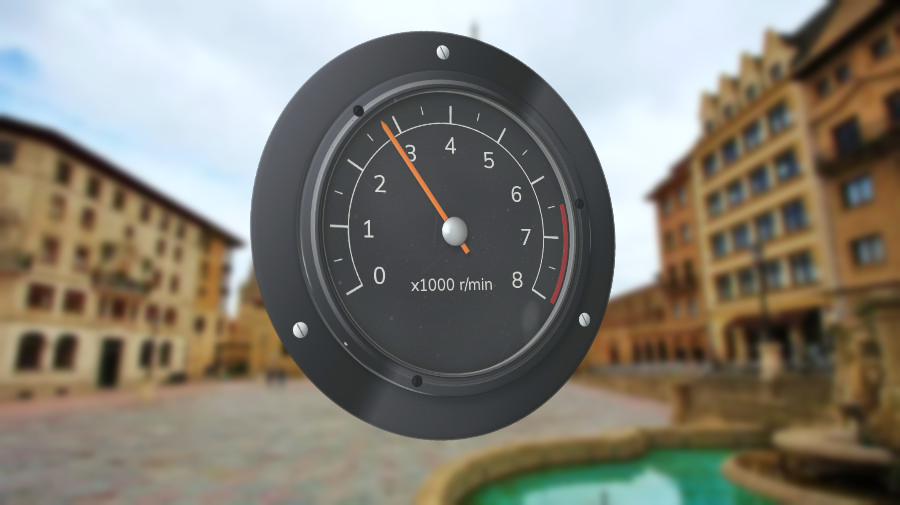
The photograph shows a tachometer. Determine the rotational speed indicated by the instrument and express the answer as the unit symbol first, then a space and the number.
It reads rpm 2750
